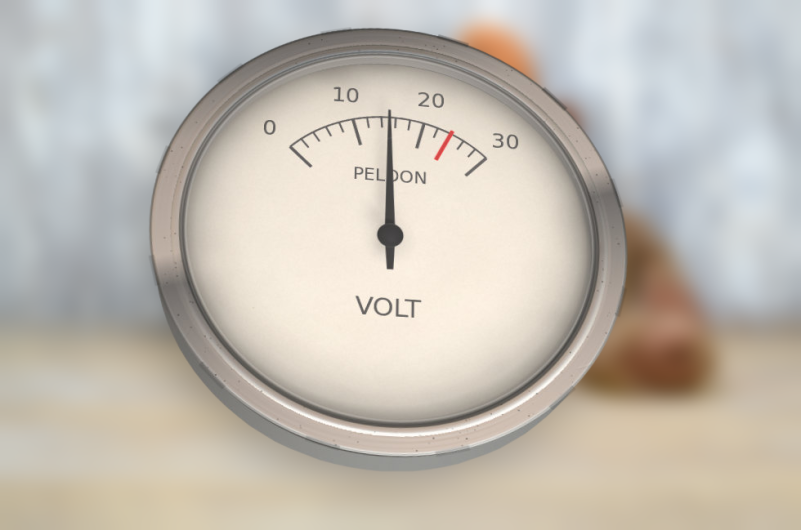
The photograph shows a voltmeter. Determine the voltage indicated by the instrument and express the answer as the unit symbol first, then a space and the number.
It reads V 15
